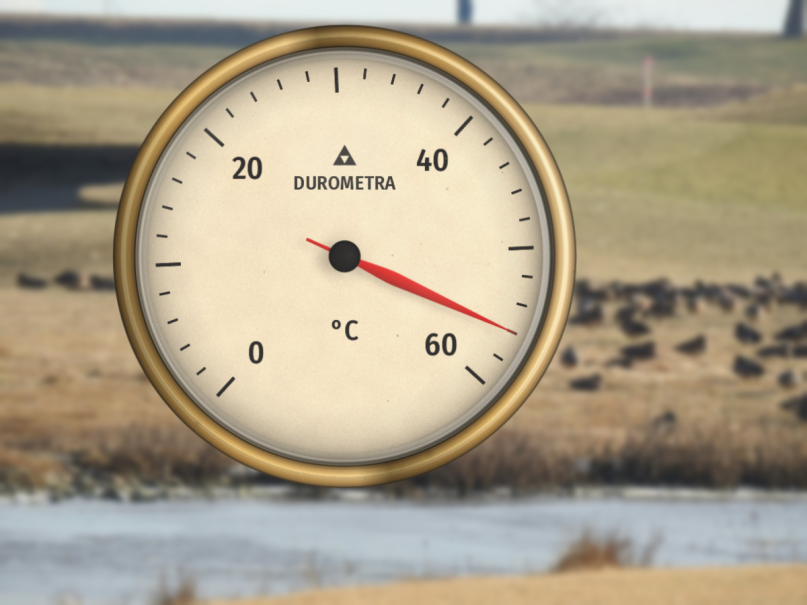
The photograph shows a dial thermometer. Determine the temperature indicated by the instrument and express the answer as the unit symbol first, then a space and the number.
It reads °C 56
